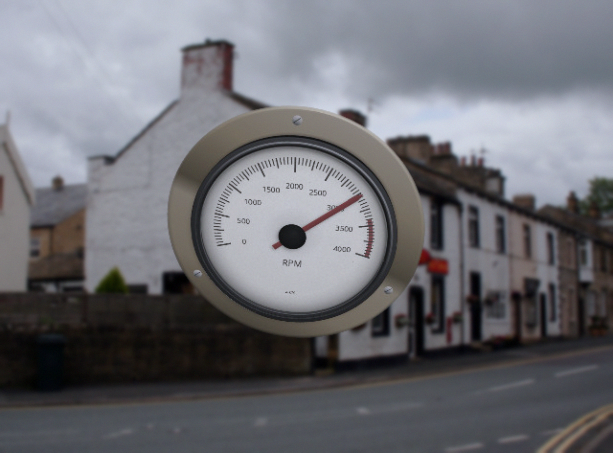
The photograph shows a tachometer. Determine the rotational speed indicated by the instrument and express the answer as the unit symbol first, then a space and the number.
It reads rpm 3000
